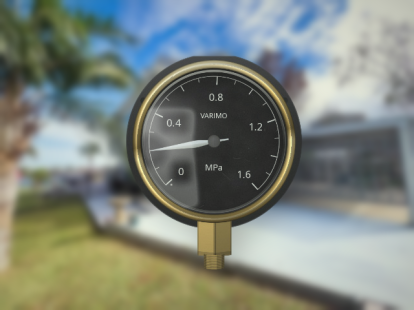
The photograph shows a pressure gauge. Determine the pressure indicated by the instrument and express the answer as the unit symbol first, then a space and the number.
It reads MPa 0.2
